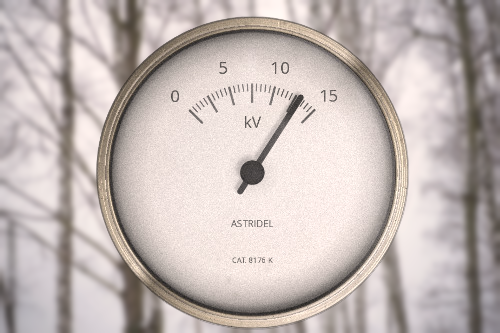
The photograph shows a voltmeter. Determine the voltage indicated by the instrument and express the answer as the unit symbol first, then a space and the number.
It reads kV 13
